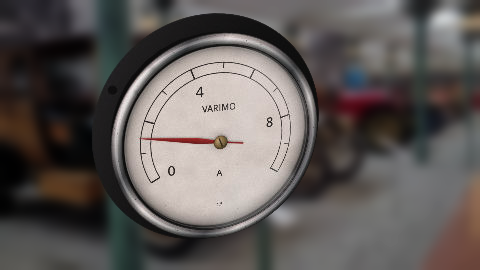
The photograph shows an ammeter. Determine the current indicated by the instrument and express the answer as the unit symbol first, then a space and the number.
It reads A 1.5
